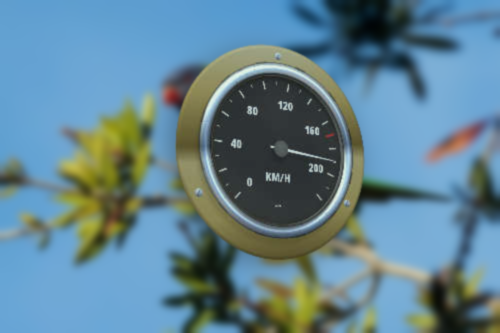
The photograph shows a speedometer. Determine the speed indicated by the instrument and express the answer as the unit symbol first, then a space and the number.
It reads km/h 190
